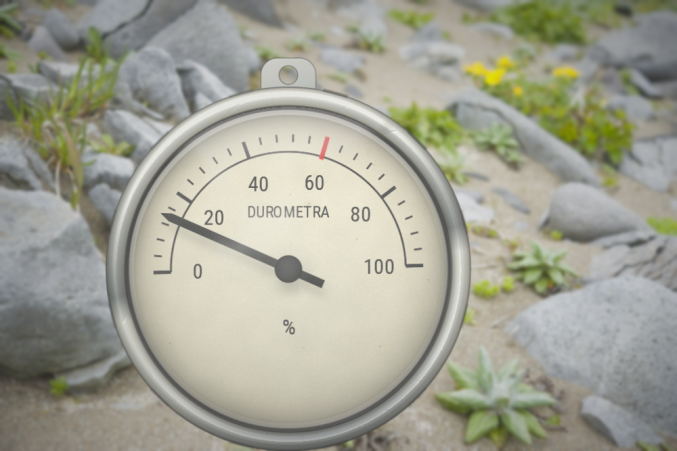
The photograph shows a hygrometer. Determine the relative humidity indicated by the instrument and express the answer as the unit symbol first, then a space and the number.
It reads % 14
